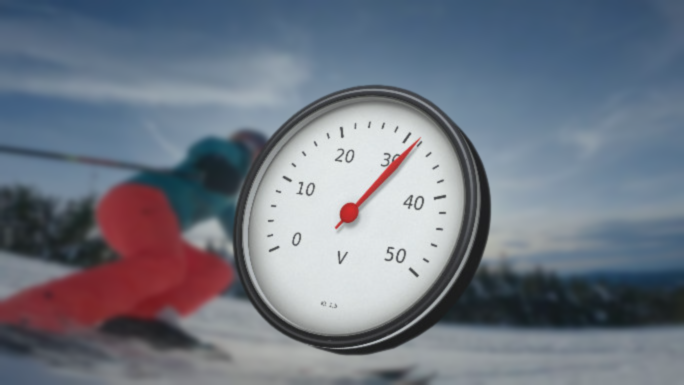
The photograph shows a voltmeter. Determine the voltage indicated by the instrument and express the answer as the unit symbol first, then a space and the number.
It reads V 32
